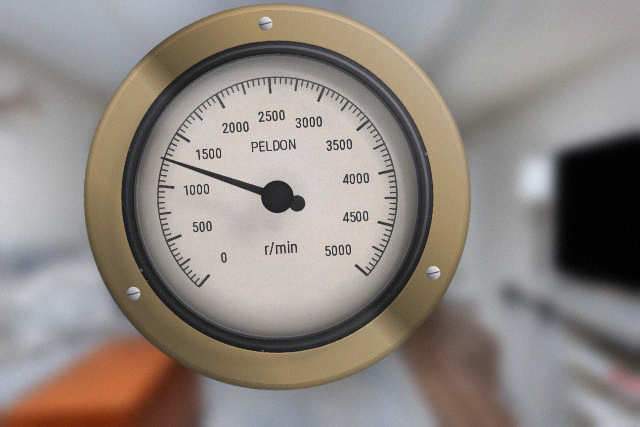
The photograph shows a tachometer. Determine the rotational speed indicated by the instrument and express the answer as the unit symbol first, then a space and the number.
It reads rpm 1250
